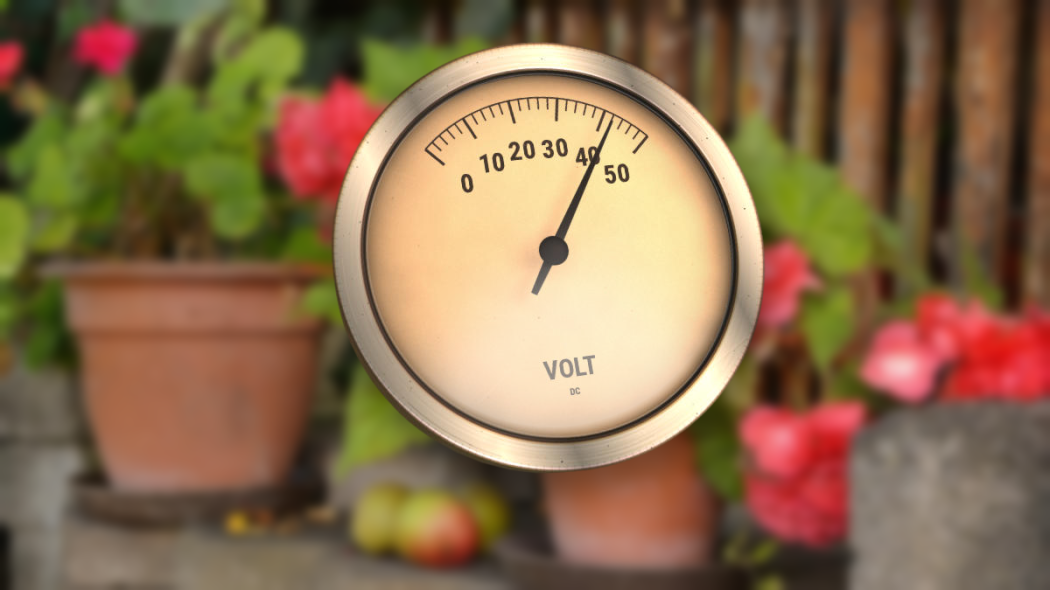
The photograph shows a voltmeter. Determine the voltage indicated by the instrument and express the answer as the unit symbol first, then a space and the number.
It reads V 42
